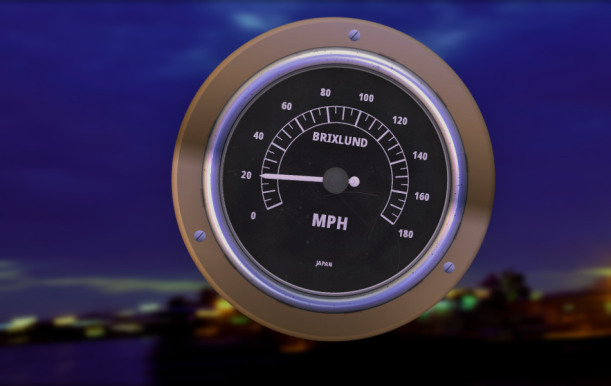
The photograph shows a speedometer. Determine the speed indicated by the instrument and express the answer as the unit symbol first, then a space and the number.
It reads mph 20
